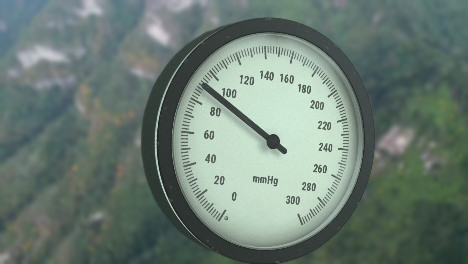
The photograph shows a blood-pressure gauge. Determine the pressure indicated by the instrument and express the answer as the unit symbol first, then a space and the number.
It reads mmHg 90
